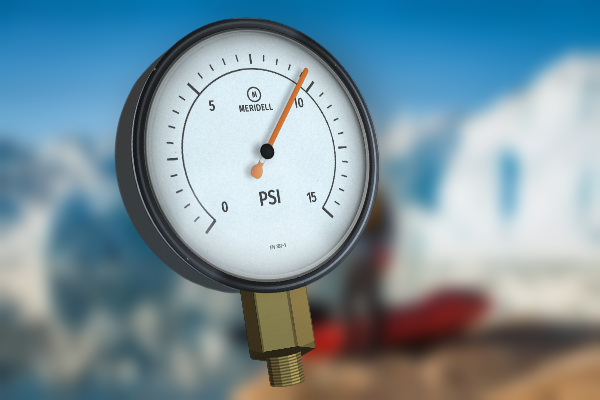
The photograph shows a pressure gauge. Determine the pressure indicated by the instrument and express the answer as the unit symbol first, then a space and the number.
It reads psi 9.5
